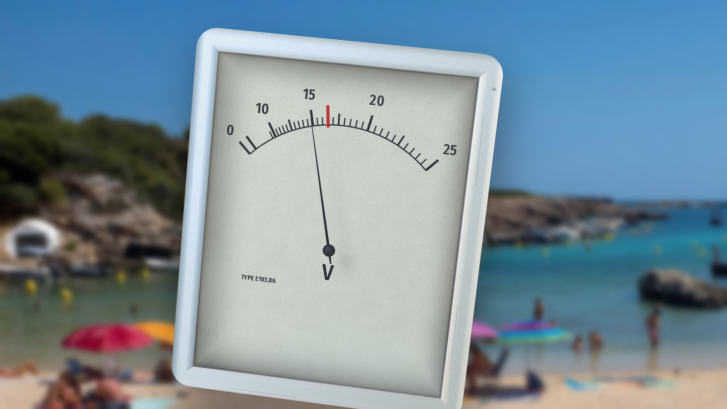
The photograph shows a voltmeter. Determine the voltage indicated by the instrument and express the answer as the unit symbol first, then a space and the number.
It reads V 15
